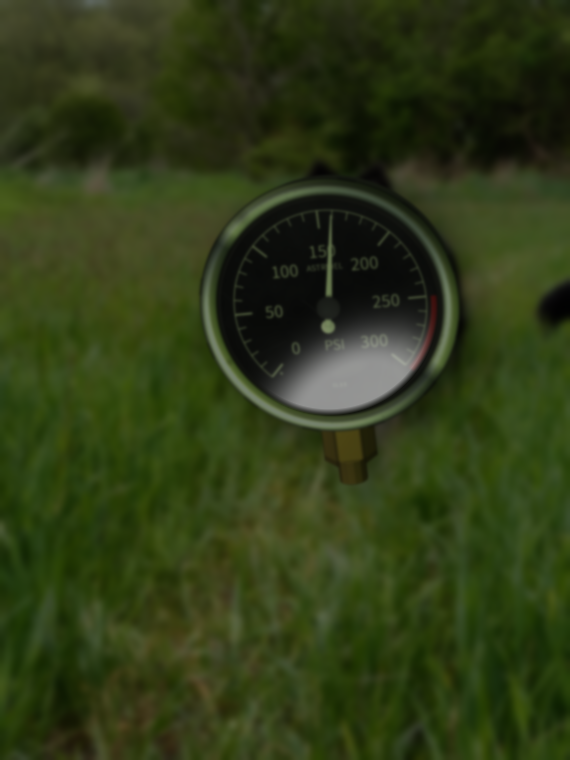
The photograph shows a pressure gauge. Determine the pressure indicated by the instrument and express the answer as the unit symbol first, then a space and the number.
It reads psi 160
